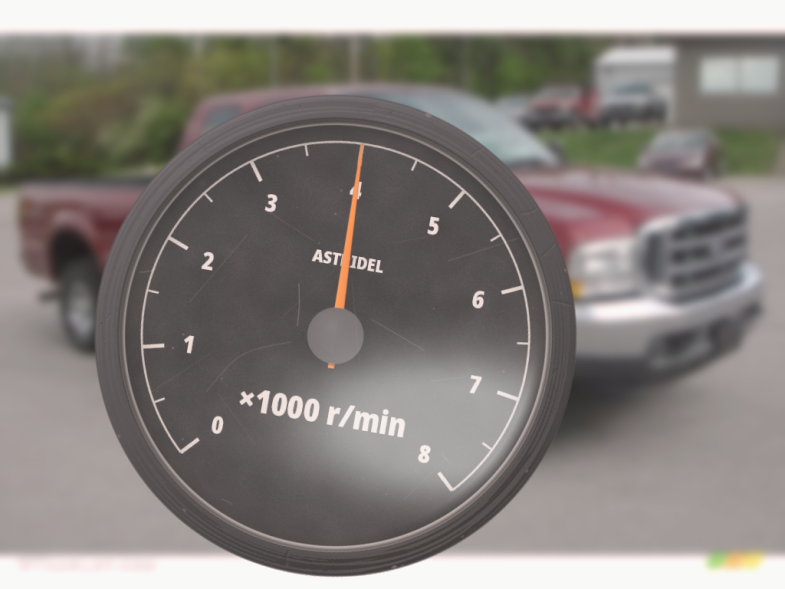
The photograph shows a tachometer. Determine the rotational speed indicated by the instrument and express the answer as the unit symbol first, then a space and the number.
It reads rpm 4000
